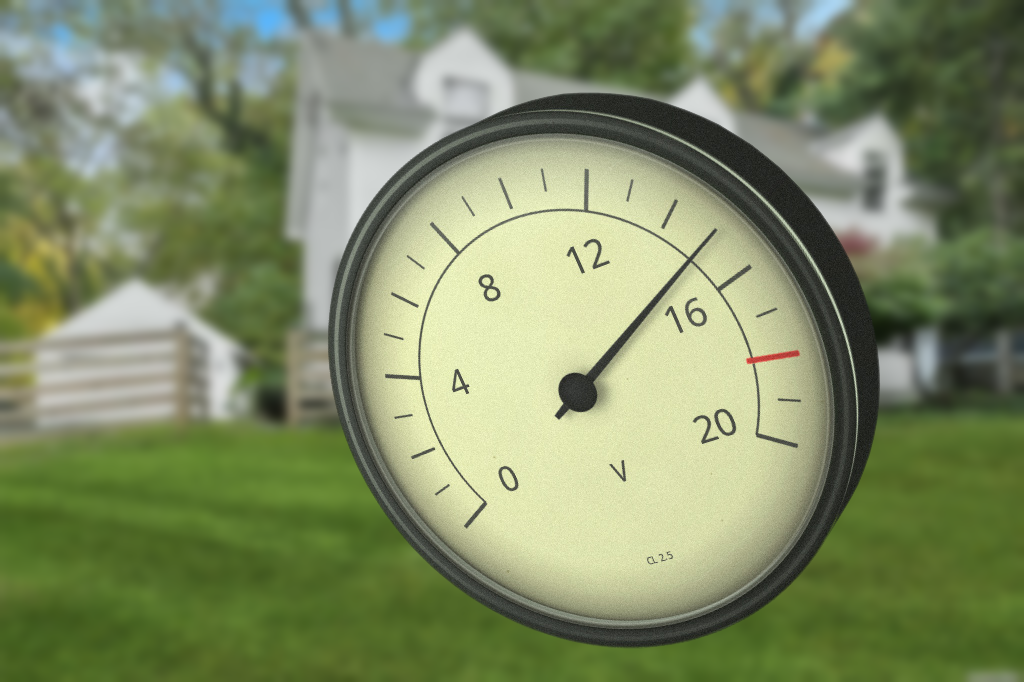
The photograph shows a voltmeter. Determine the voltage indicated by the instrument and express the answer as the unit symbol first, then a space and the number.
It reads V 15
